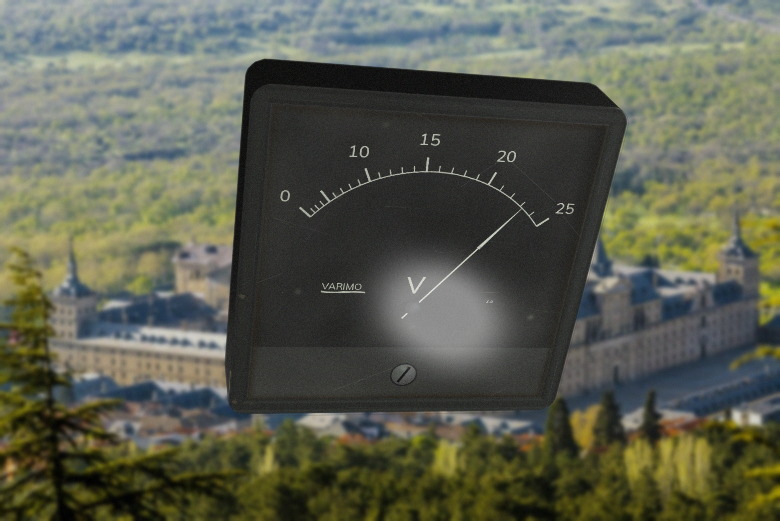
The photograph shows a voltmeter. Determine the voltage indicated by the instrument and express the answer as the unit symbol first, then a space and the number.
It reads V 23
